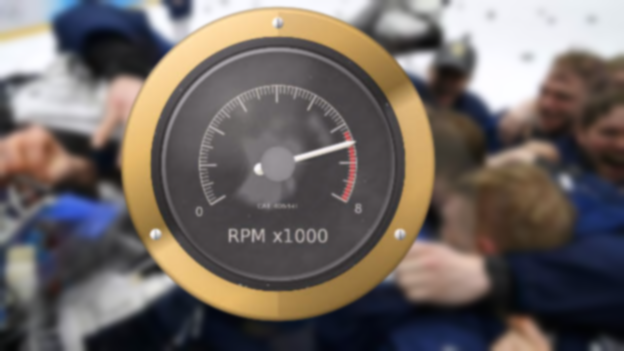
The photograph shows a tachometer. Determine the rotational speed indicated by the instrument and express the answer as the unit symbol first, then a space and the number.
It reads rpm 6500
